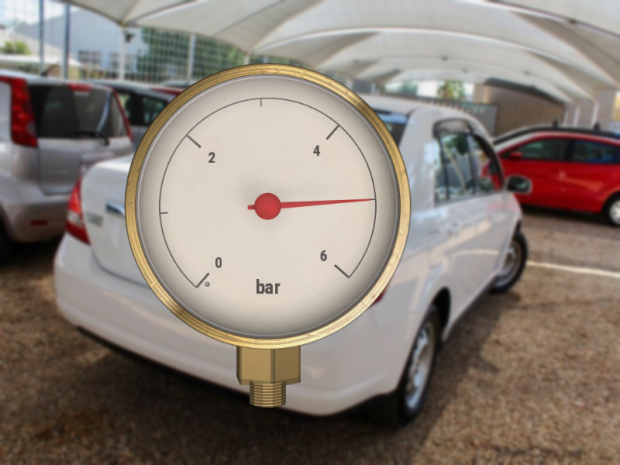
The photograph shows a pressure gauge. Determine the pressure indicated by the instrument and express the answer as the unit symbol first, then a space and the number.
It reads bar 5
